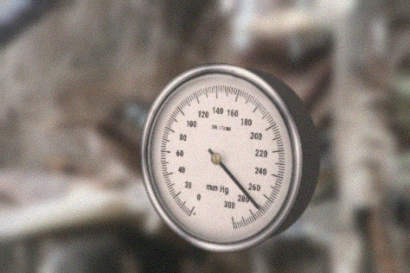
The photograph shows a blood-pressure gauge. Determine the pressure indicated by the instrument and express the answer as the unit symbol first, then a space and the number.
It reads mmHg 270
